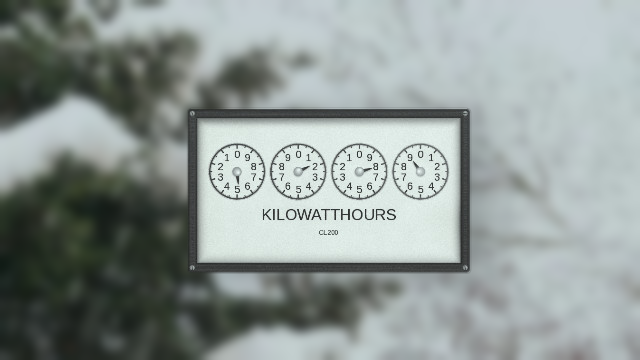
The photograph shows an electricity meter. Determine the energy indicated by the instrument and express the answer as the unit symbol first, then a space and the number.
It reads kWh 5179
